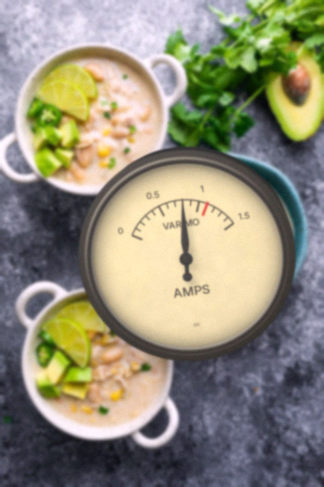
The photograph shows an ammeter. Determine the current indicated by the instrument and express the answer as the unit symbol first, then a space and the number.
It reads A 0.8
